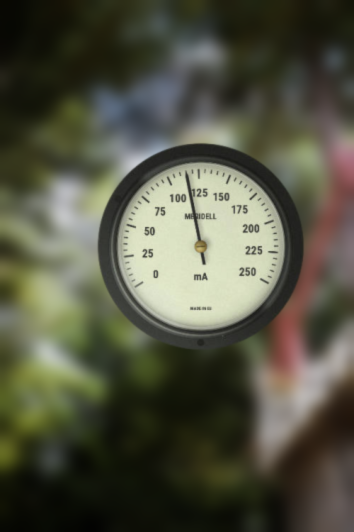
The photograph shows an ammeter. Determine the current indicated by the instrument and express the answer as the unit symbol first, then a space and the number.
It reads mA 115
